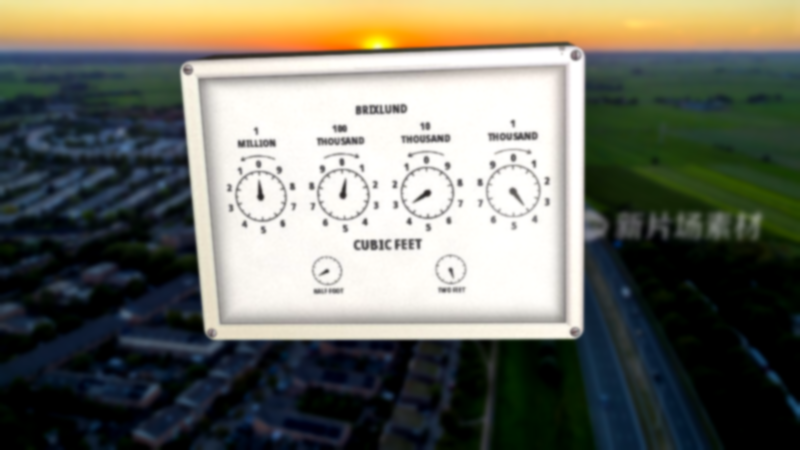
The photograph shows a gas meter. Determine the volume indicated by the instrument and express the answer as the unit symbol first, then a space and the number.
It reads ft³ 3400
